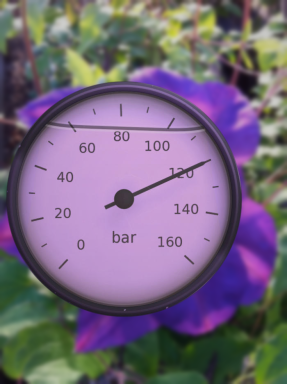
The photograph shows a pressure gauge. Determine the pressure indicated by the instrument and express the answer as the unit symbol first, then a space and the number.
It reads bar 120
